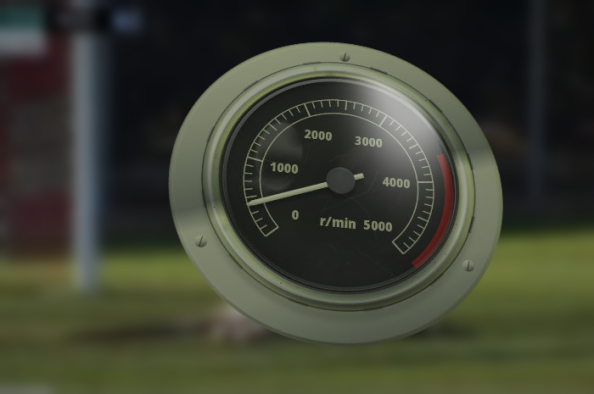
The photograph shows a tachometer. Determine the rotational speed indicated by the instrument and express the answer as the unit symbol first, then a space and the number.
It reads rpm 400
